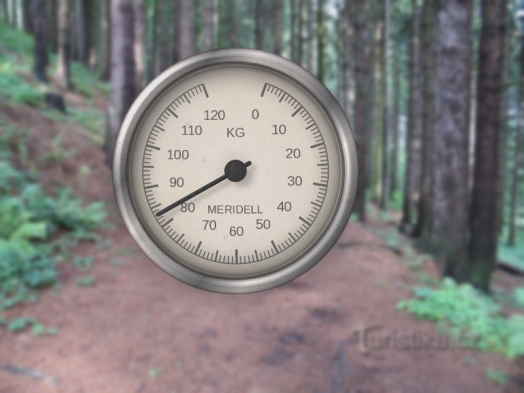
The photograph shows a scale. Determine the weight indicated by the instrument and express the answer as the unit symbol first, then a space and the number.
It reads kg 83
